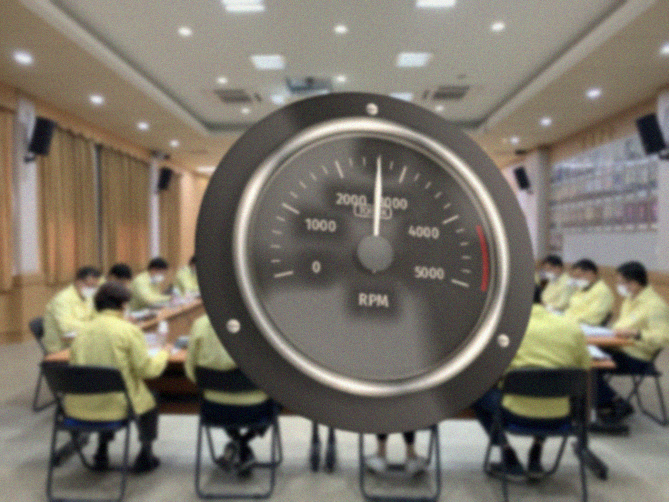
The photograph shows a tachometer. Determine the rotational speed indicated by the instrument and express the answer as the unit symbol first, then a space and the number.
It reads rpm 2600
